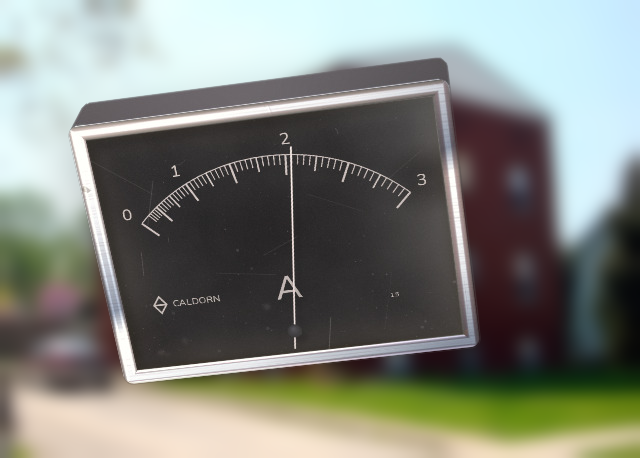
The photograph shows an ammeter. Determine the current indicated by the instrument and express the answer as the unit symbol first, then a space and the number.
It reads A 2.05
